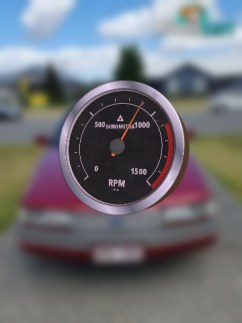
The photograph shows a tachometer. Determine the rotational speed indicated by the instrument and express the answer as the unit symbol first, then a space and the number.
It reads rpm 900
